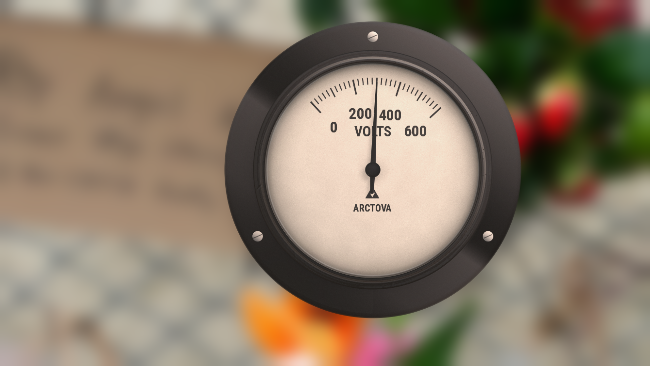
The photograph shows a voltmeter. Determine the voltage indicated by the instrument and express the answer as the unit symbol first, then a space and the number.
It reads V 300
